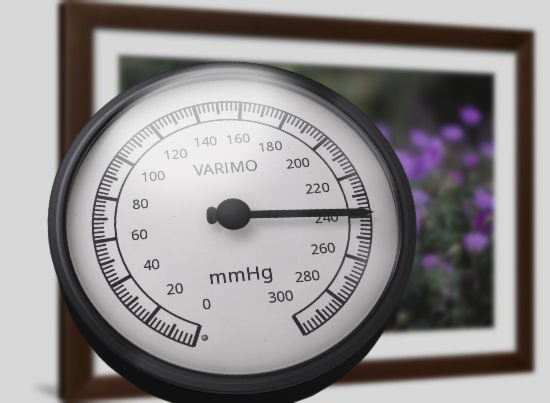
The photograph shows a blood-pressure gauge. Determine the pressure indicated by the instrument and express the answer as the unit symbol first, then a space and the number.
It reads mmHg 240
